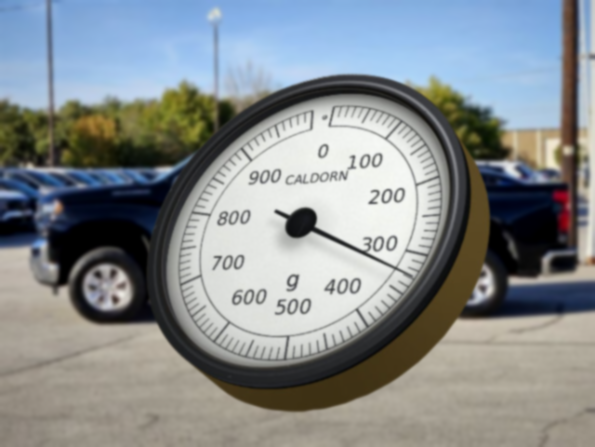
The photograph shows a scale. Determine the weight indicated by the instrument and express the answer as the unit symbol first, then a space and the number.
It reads g 330
